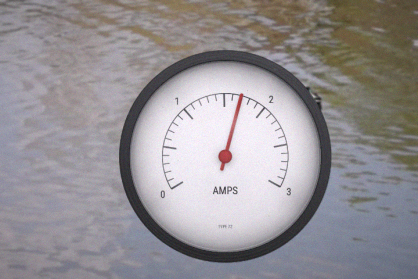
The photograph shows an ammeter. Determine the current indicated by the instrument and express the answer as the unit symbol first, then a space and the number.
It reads A 1.7
